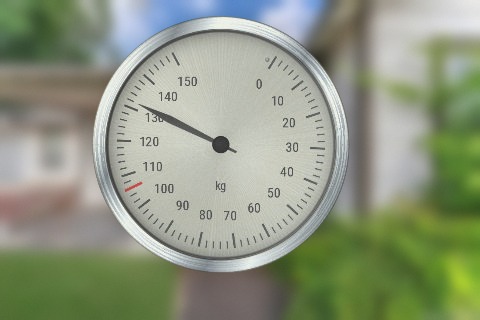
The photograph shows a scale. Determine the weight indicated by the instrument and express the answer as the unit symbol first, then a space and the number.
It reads kg 132
